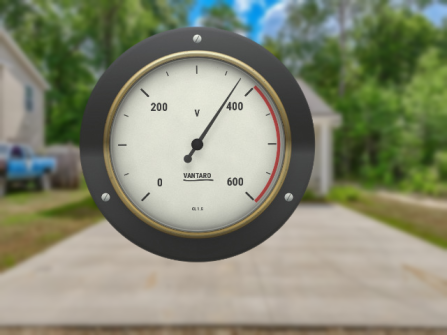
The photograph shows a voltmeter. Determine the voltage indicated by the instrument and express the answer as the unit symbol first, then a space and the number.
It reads V 375
